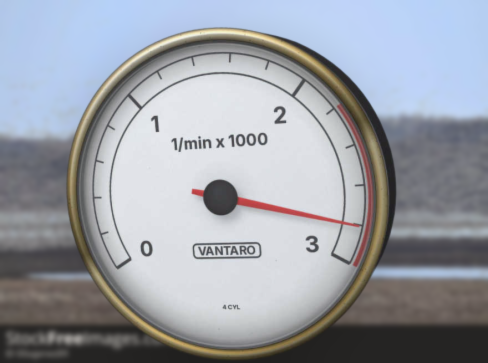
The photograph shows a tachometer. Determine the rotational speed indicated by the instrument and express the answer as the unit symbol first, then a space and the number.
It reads rpm 2800
